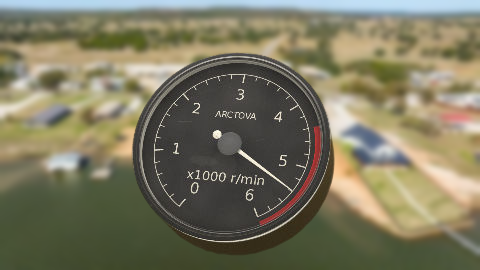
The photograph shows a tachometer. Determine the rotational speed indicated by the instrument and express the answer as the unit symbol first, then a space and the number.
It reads rpm 5400
